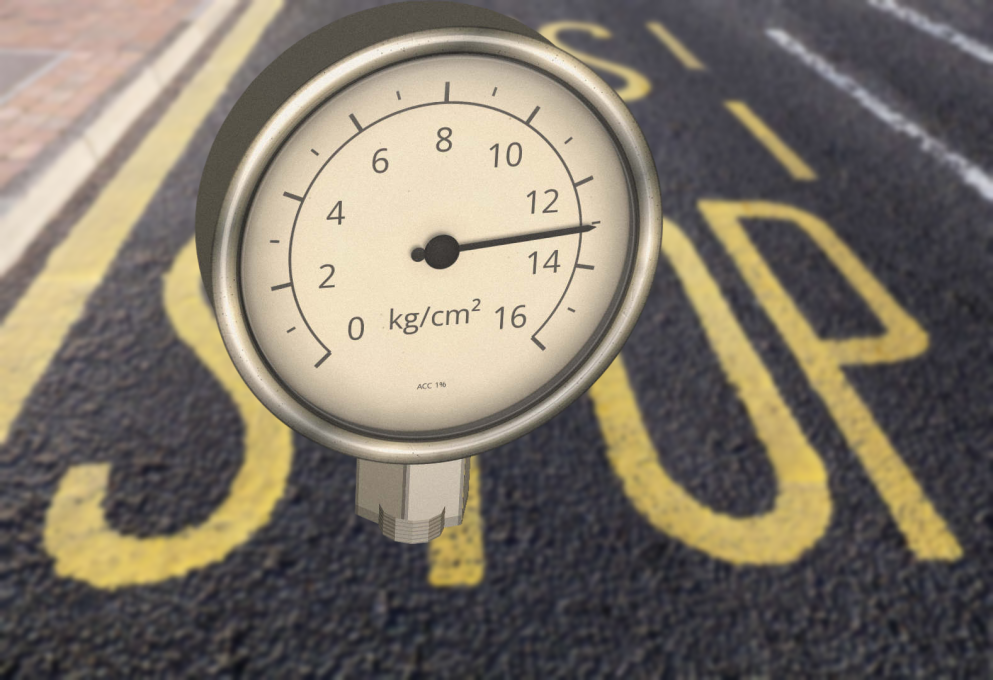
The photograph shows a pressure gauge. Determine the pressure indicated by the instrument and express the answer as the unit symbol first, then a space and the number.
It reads kg/cm² 13
